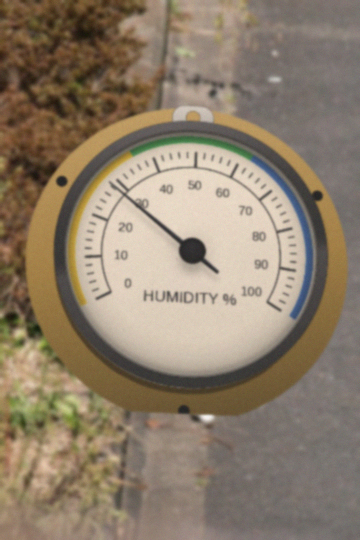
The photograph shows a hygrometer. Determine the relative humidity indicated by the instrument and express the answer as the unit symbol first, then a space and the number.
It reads % 28
